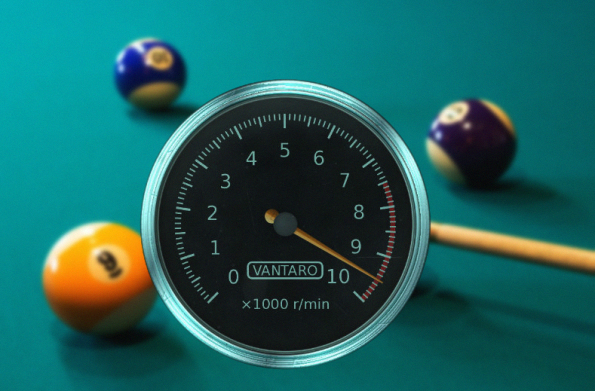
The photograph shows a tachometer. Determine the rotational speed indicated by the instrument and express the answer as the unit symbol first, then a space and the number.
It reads rpm 9500
